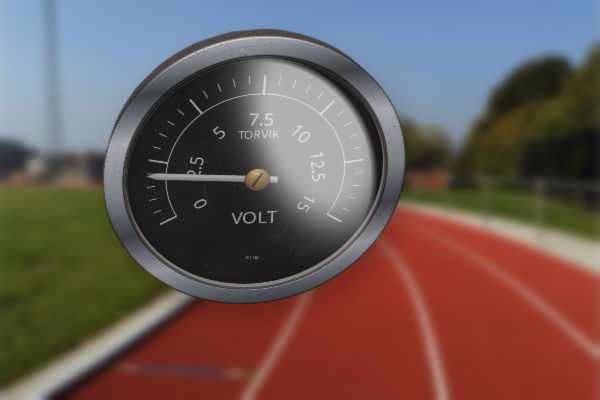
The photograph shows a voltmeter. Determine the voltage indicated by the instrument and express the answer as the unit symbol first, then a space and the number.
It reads V 2
